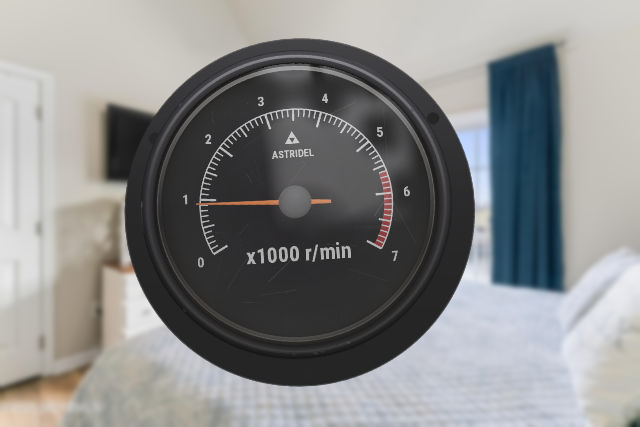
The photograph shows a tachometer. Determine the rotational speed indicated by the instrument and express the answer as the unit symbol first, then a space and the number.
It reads rpm 900
